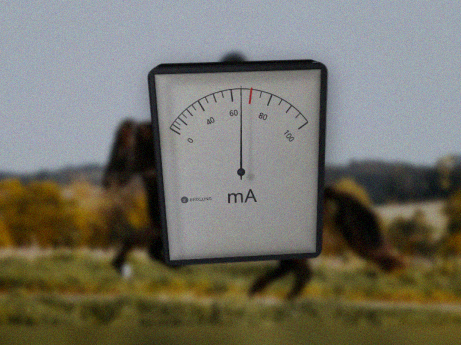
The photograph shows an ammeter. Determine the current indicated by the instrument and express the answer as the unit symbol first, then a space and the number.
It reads mA 65
